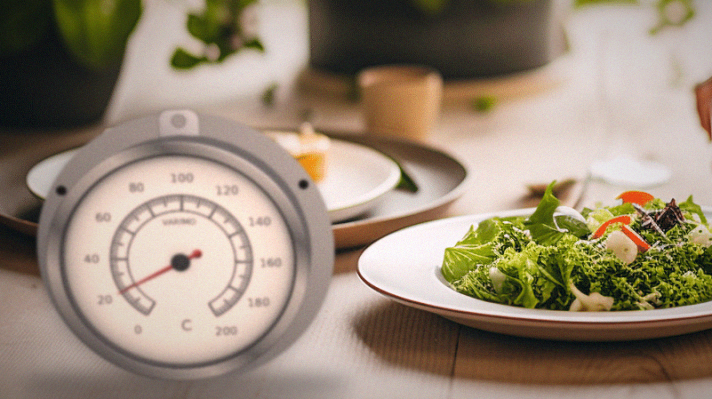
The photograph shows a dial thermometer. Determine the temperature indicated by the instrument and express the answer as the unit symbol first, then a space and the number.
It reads °C 20
